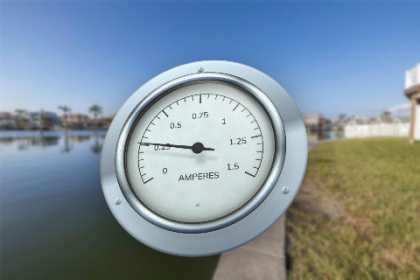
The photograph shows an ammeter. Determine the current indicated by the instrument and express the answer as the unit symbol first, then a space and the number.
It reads A 0.25
